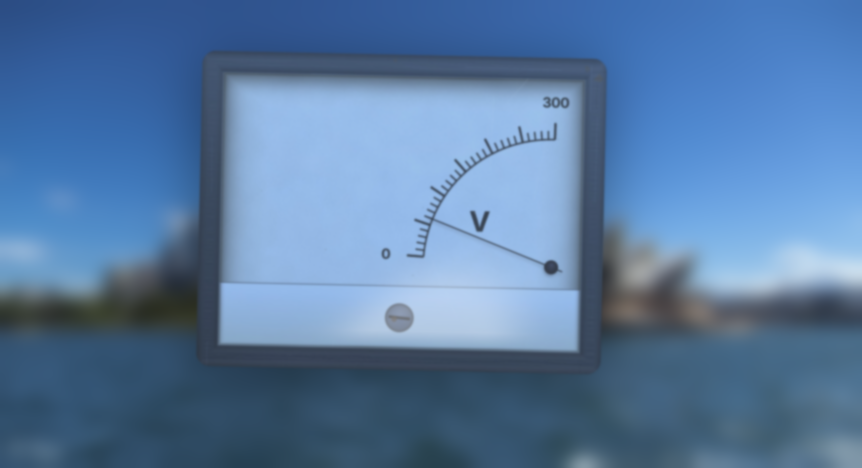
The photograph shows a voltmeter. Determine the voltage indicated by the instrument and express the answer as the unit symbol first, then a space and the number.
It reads V 60
